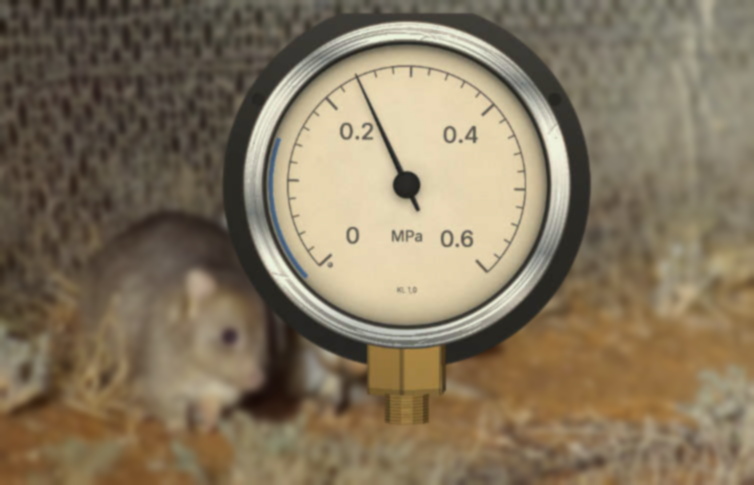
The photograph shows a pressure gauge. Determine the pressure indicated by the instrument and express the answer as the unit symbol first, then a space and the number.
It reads MPa 0.24
